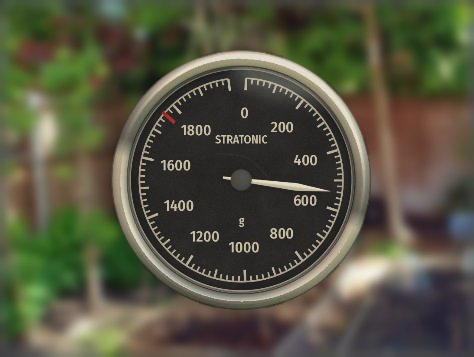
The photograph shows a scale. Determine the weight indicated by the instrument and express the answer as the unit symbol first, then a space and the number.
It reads g 540
